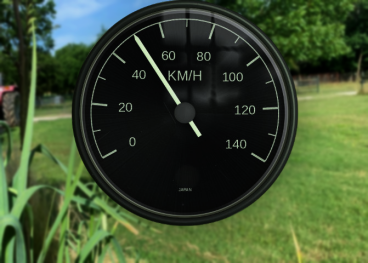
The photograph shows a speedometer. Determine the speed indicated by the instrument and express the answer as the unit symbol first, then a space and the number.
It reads km/h 50
